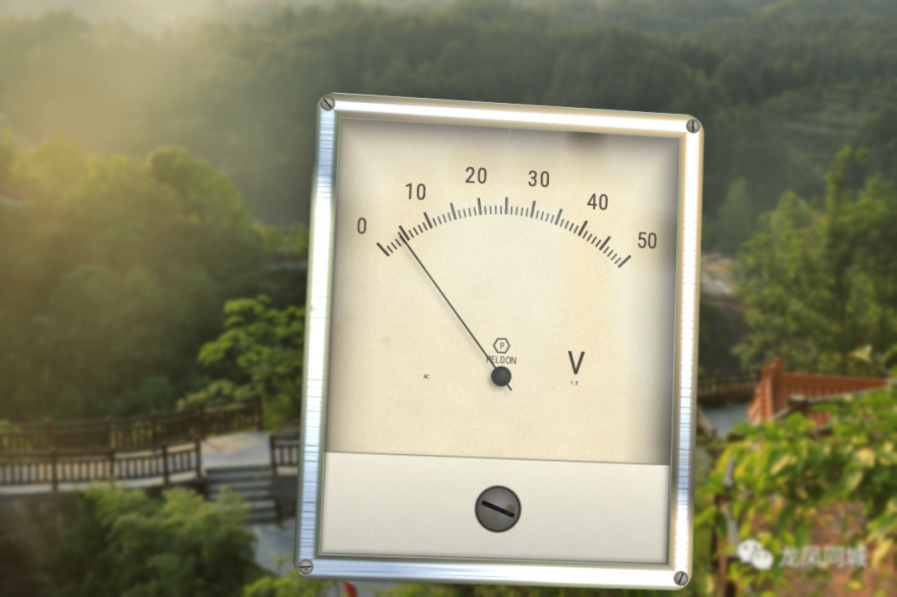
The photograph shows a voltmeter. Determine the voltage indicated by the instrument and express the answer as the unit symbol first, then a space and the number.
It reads V 4
